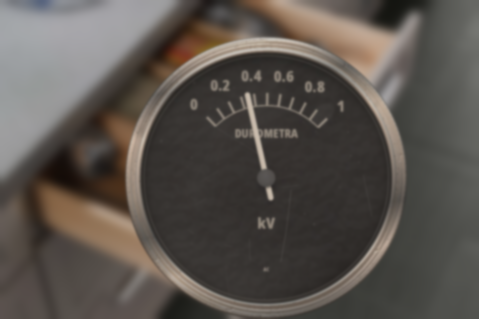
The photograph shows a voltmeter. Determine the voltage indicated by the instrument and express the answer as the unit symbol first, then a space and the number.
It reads kV 0.35
